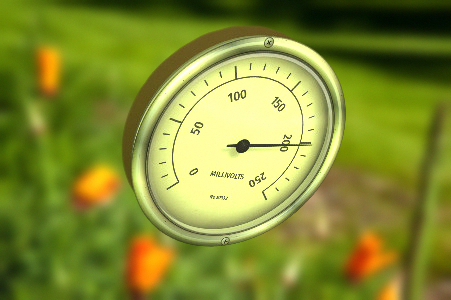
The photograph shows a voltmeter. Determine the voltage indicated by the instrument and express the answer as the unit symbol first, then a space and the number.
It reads mV 200
